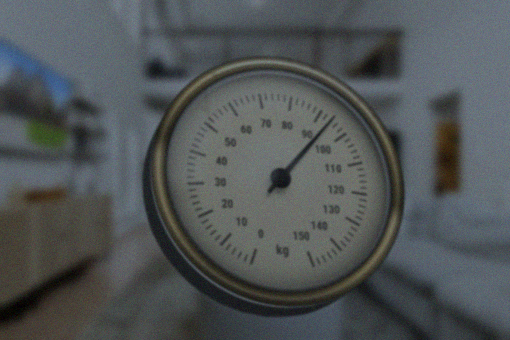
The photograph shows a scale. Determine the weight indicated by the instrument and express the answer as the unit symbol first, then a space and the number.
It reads kg 94
